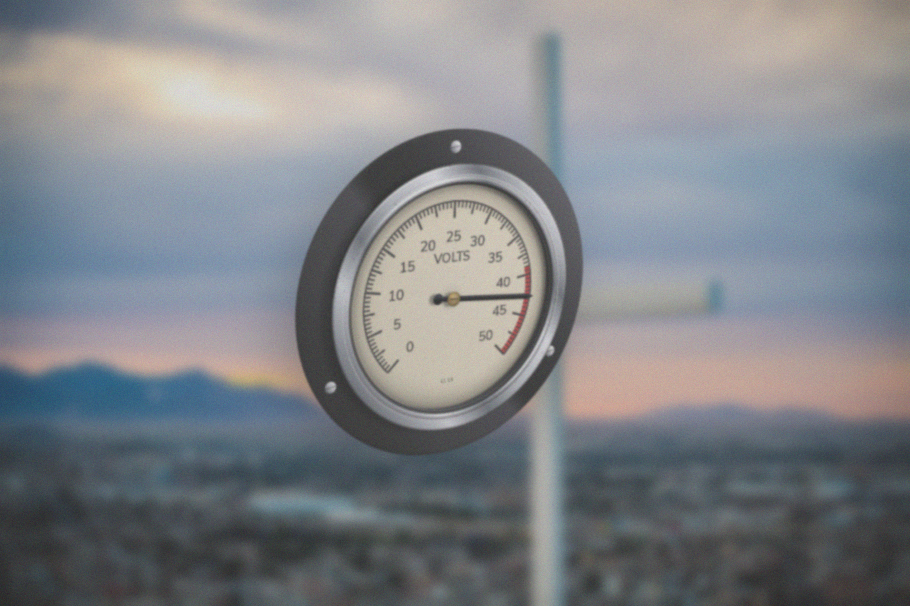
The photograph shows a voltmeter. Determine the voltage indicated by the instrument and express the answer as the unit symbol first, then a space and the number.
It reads V 42.5
